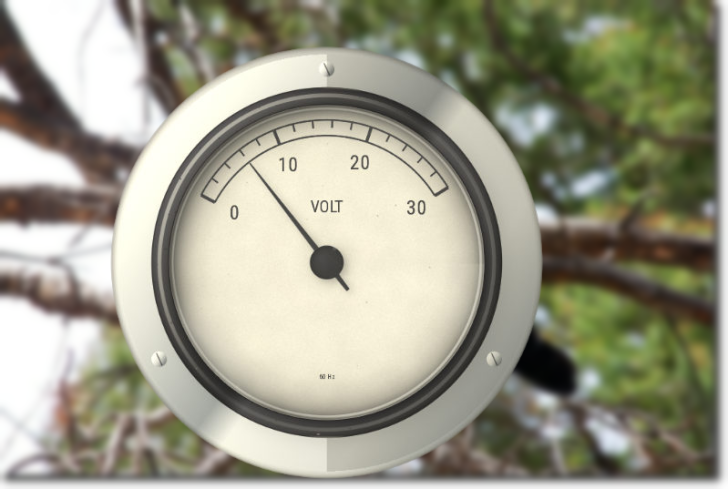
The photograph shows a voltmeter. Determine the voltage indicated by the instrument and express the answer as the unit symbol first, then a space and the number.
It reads V 6
